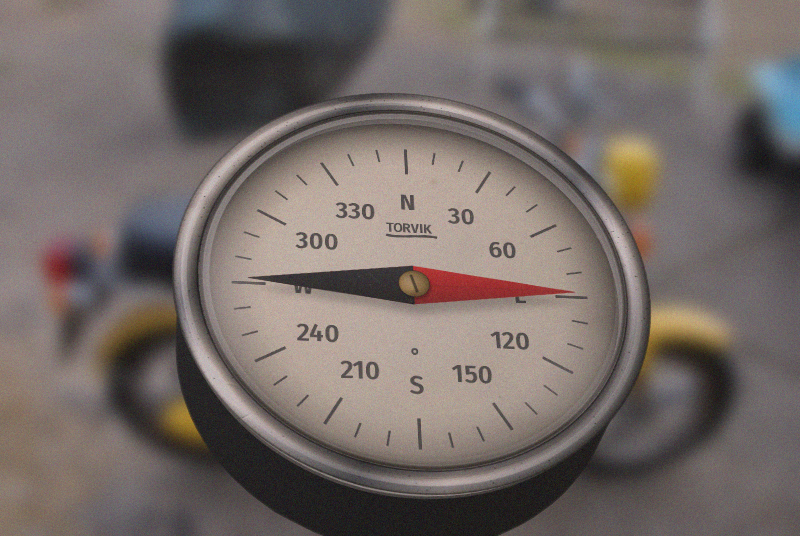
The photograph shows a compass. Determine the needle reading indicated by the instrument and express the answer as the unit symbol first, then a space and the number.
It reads ° 90
